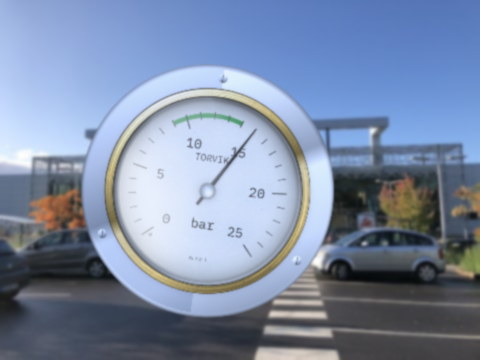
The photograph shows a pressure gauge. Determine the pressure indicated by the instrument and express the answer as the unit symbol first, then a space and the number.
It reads bar 15
